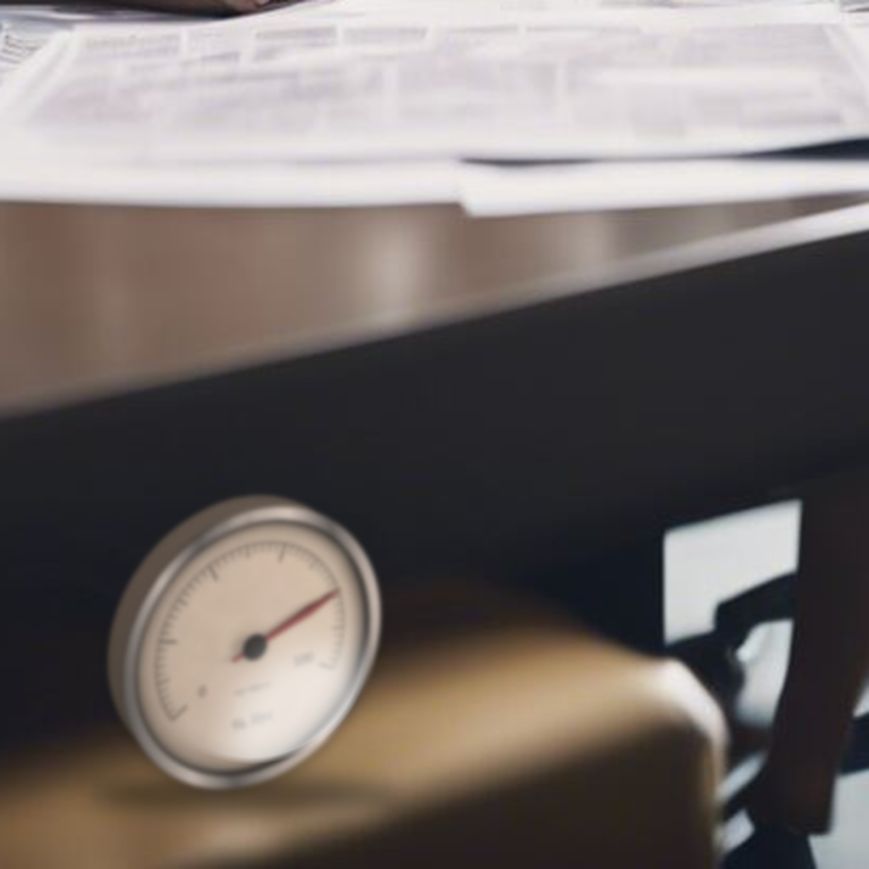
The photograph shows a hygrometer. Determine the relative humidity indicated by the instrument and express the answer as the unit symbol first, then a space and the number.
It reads % 80
